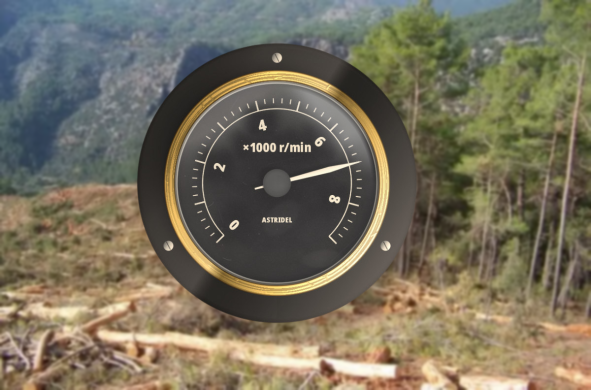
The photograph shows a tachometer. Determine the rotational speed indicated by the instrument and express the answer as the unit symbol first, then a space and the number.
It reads rpm 7000
